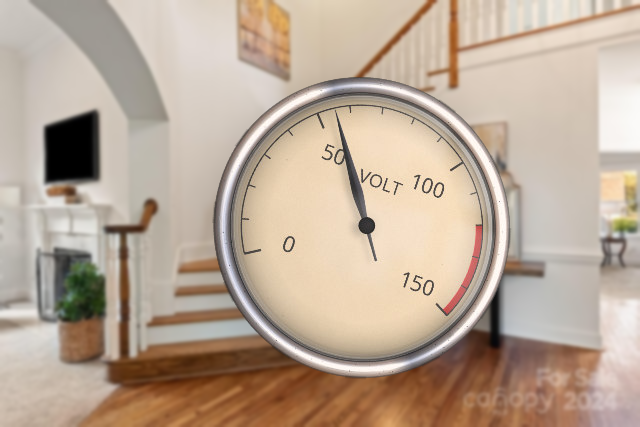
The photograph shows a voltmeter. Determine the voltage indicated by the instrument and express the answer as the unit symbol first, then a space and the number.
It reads V 55
